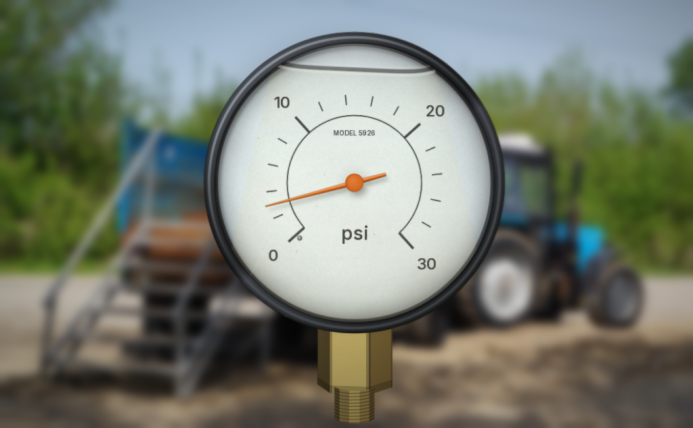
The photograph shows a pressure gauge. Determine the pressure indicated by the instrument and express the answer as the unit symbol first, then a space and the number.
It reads psi 3
